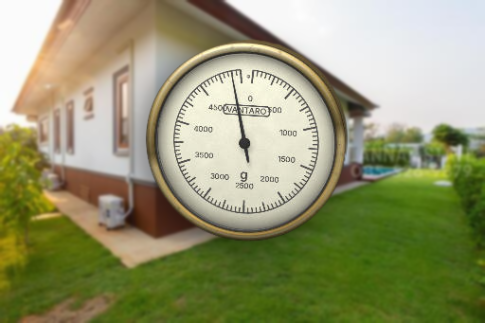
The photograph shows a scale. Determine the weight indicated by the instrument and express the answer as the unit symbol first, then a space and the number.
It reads g 4900
